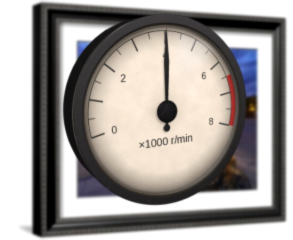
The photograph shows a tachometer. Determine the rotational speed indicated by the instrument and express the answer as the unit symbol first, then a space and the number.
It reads rpm 4000
